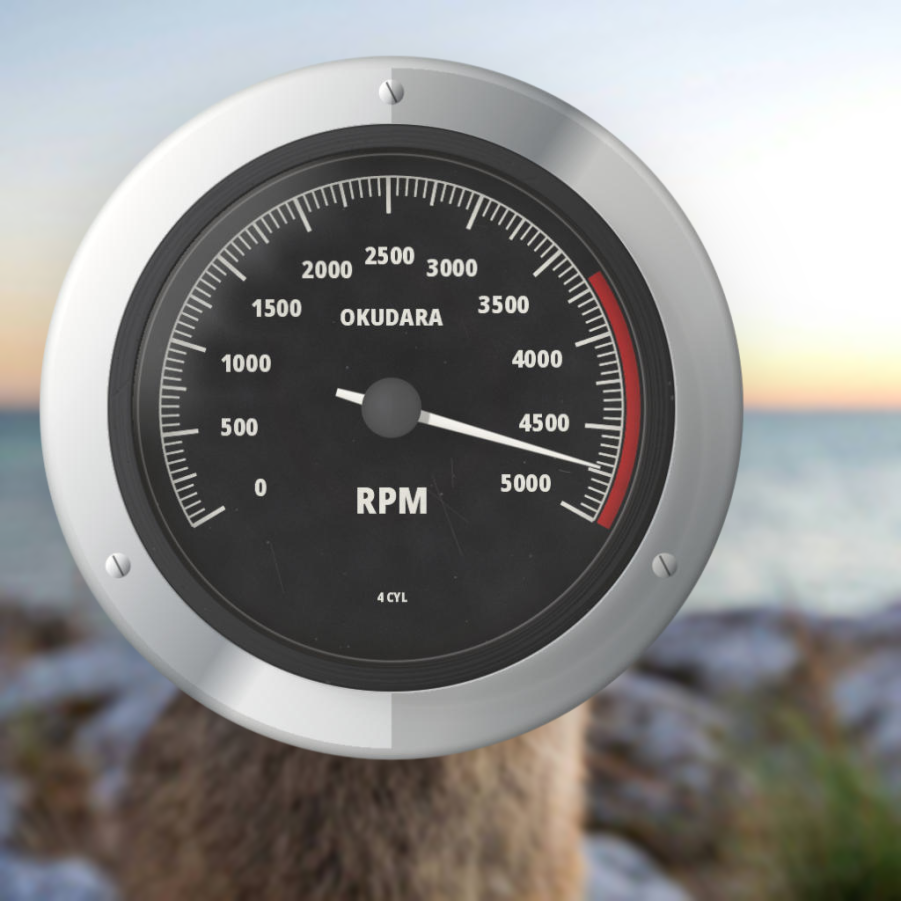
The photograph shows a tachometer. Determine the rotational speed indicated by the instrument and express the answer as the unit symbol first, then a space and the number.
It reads rpm 4725
